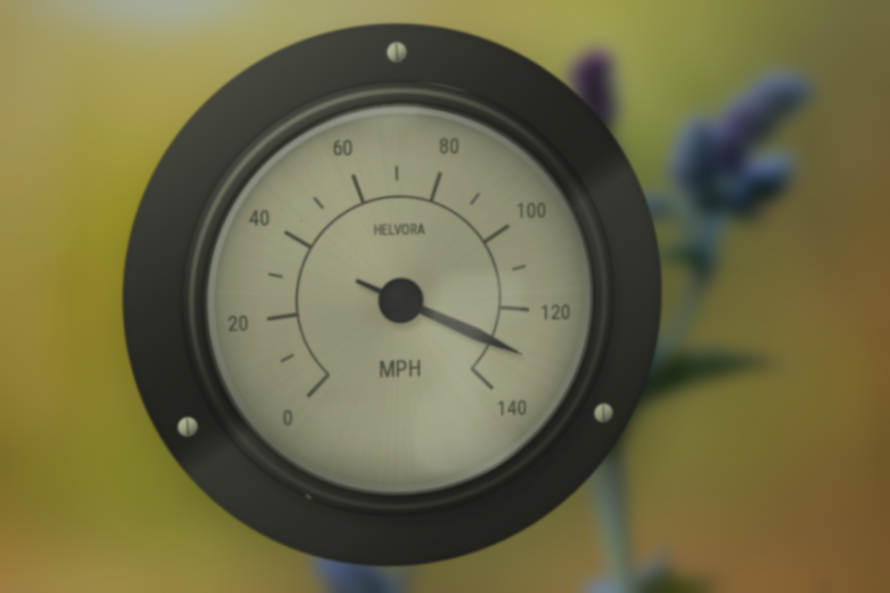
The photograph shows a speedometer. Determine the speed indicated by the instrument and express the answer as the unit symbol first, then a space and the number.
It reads mph 130
